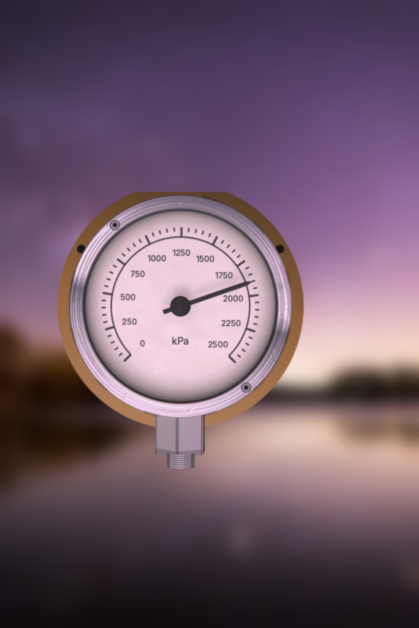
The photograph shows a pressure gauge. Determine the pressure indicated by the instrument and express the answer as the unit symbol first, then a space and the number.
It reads kPa 1900
